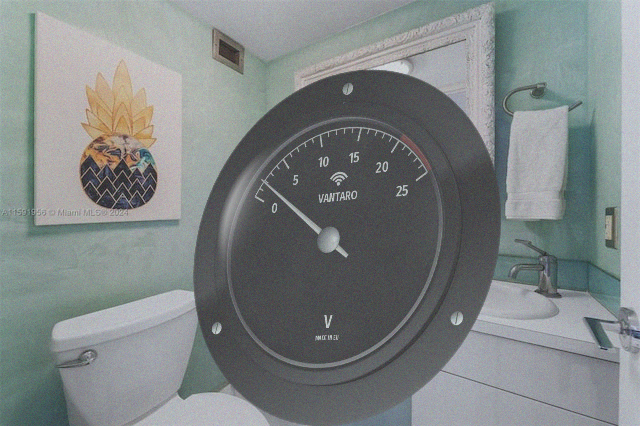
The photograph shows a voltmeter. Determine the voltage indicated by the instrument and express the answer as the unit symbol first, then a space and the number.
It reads V 2
